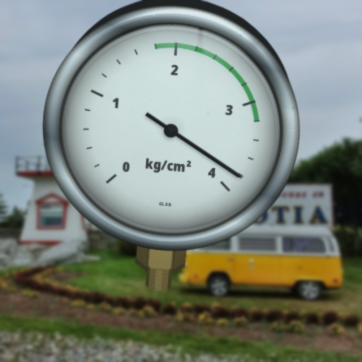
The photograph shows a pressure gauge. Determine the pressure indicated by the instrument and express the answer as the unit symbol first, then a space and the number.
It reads kg/cm² 3.8
